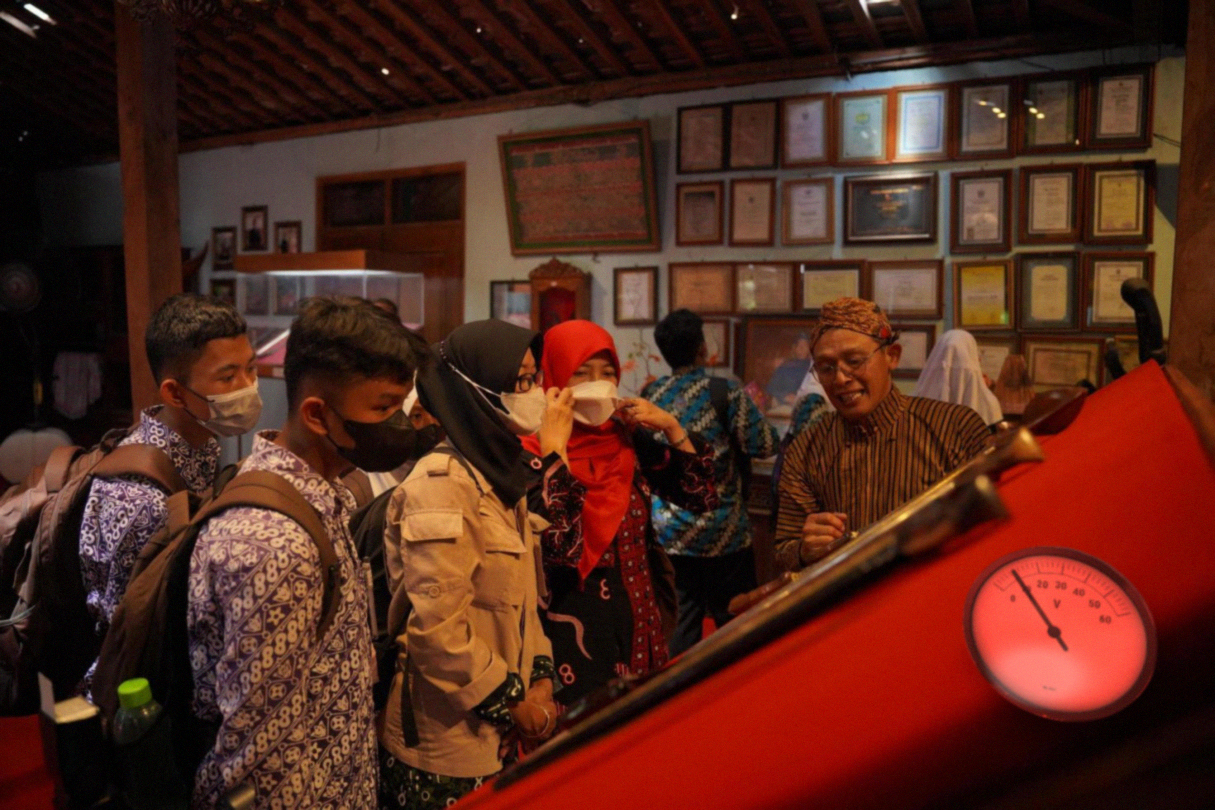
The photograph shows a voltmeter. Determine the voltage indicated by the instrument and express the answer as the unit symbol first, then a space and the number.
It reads V 10
